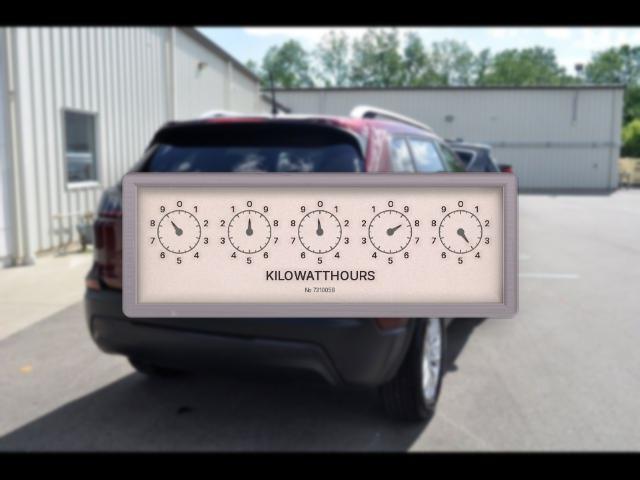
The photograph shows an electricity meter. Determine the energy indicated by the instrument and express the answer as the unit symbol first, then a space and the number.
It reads kWh 89984
